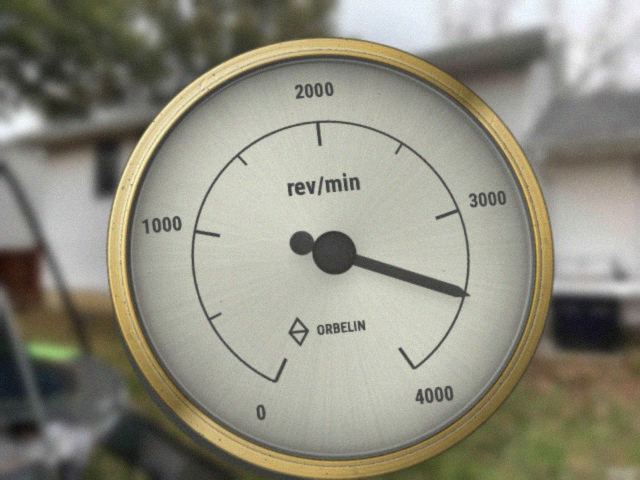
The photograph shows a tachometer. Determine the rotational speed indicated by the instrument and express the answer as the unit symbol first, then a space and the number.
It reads rpm 3500
